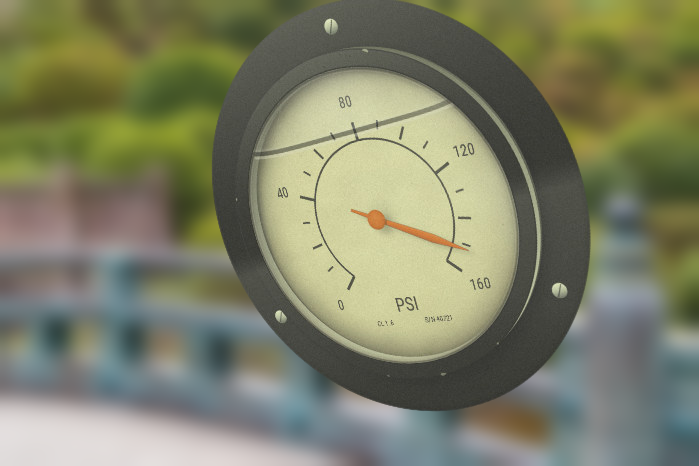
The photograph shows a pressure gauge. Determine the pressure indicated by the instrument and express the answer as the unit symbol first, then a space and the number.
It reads psi 150
